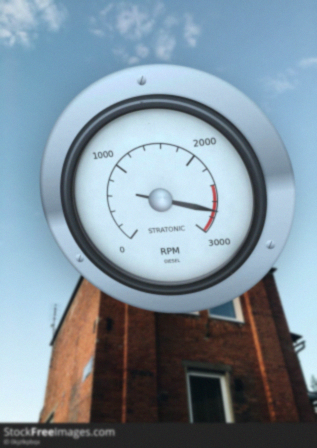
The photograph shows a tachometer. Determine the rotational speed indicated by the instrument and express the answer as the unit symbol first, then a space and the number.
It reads rpm 2700
